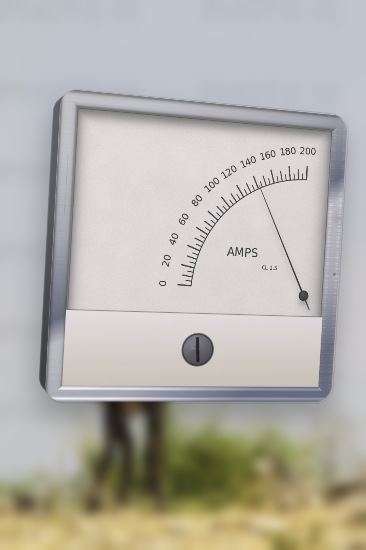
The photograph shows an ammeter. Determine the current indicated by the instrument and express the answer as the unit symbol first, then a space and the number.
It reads A 140
